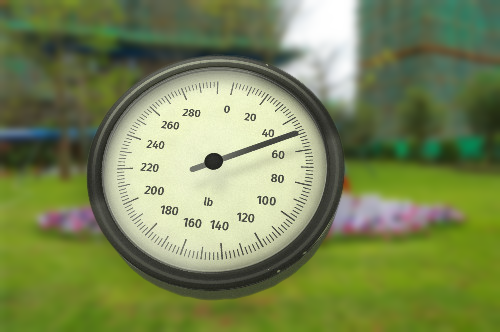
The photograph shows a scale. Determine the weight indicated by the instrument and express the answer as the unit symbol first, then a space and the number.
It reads lb 50
